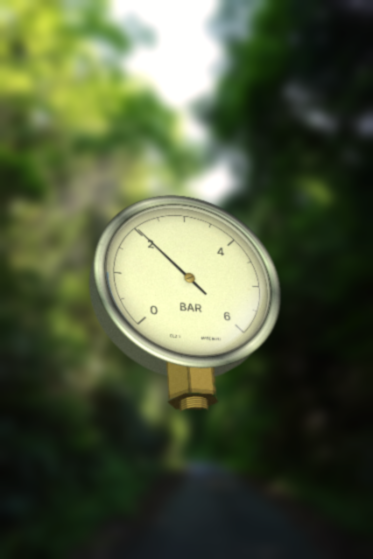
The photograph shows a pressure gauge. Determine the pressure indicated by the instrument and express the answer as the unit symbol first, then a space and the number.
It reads bar 2
